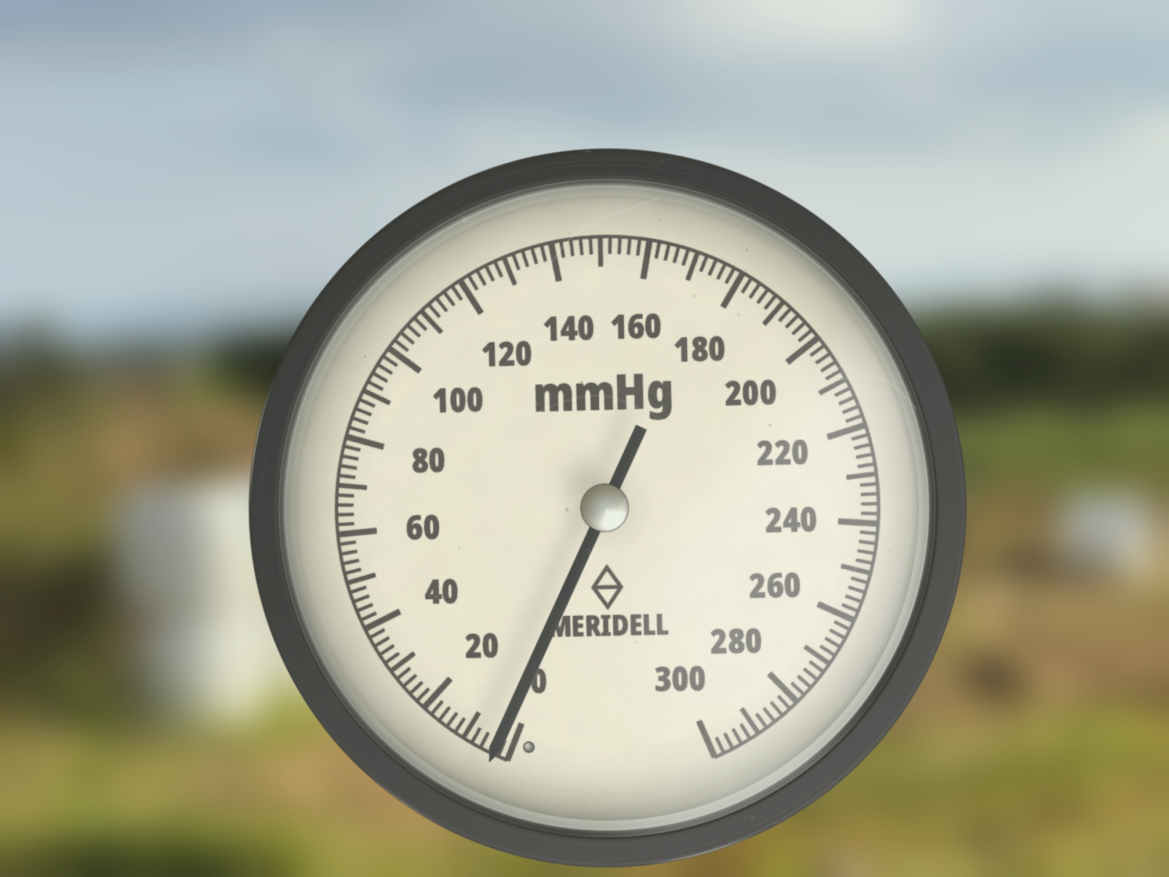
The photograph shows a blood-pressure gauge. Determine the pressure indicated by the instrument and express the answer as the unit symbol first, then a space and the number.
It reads mmHg 3
